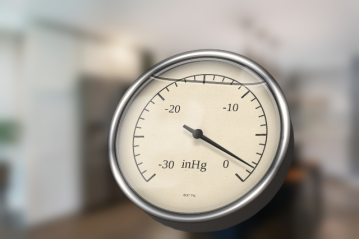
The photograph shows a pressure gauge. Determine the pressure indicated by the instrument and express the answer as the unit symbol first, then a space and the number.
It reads inHg -1.5
